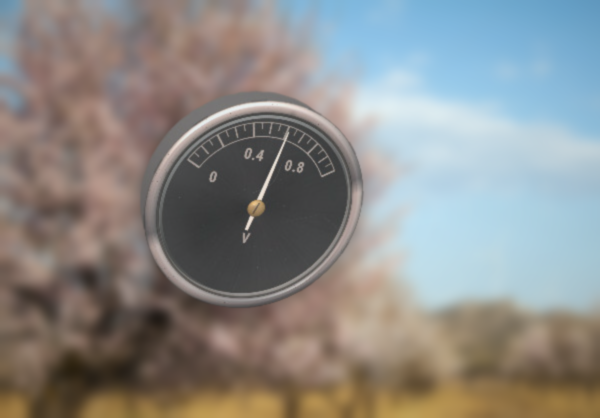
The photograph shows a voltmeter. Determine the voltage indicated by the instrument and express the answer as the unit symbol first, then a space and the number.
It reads V 0.6
